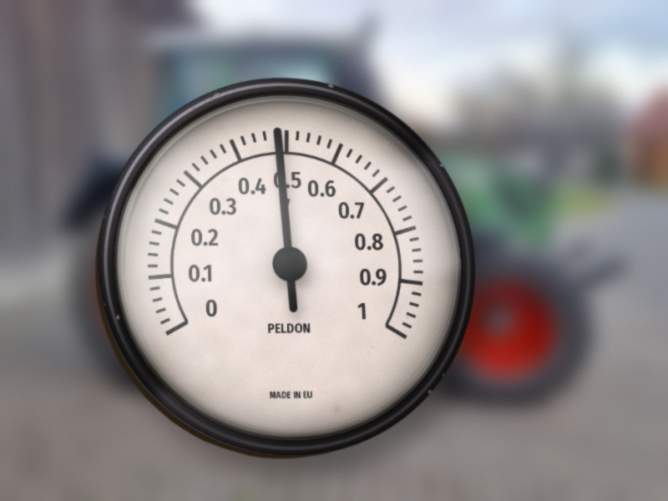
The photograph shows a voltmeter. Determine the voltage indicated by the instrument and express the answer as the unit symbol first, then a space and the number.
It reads V 0.48
